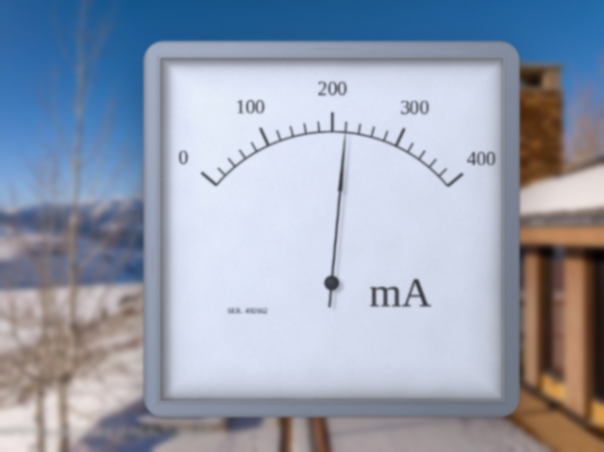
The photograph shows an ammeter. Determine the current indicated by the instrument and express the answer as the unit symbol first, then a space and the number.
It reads mA 220
